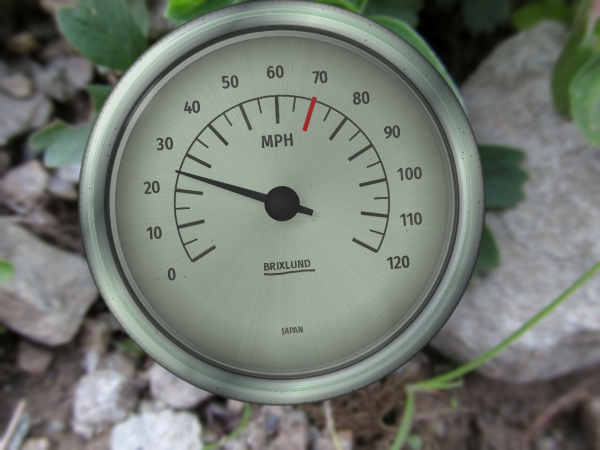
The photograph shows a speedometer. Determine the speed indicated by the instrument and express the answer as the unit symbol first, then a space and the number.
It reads mph 25
